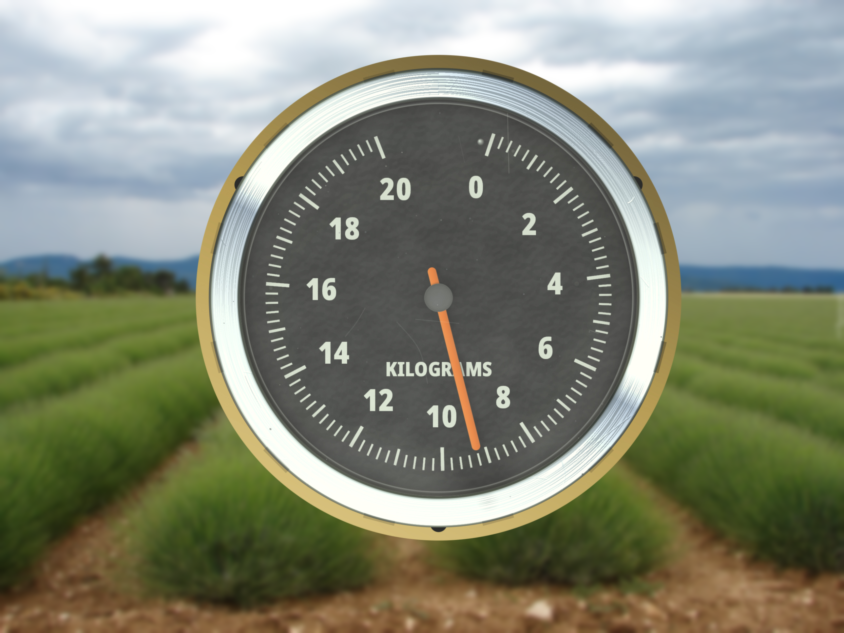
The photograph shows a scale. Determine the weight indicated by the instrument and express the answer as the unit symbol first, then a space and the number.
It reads kg 9.2
